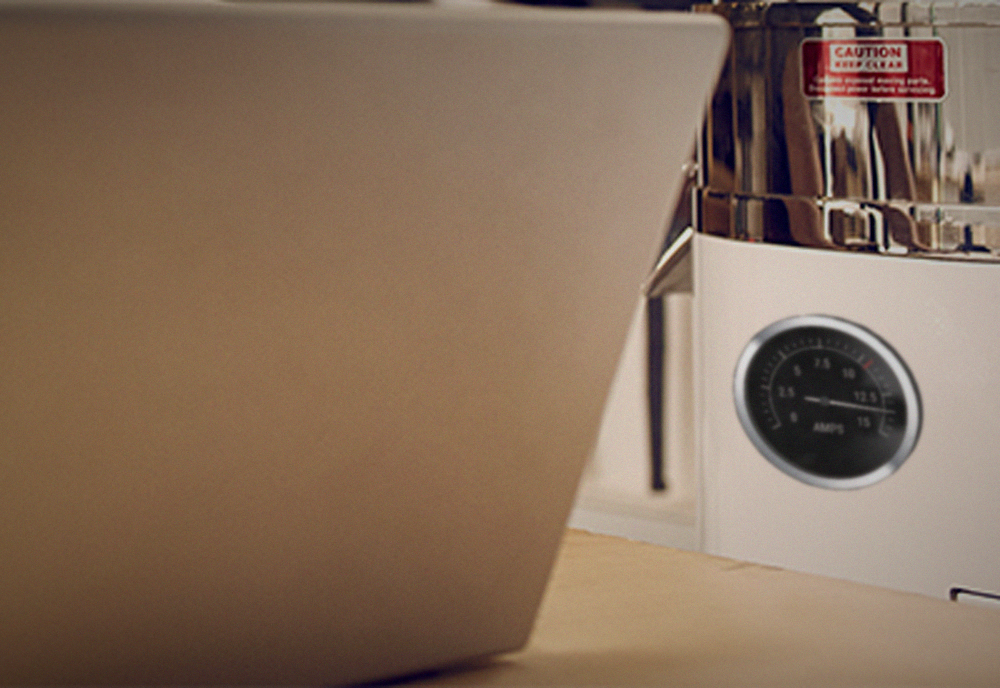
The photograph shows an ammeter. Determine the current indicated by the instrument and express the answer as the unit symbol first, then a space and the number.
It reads A 13.5
